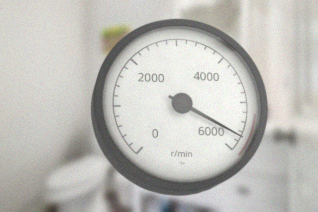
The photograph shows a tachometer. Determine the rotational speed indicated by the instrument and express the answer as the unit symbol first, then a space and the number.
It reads rpm 5700
